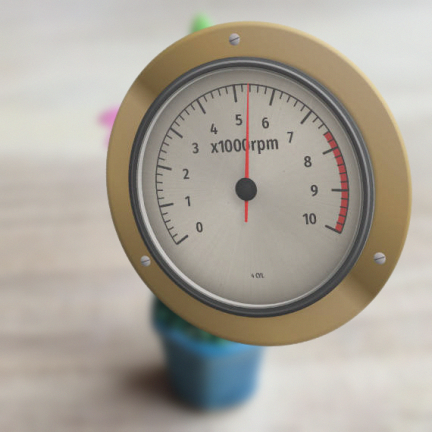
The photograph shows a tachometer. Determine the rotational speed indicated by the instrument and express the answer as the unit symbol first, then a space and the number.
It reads rpm 5400
